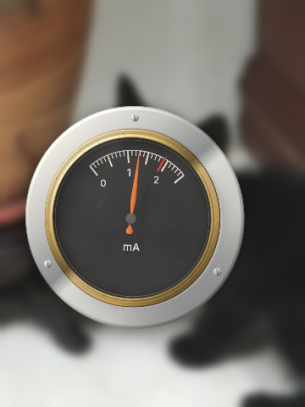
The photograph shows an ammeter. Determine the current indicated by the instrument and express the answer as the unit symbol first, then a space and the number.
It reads mA 1.3
